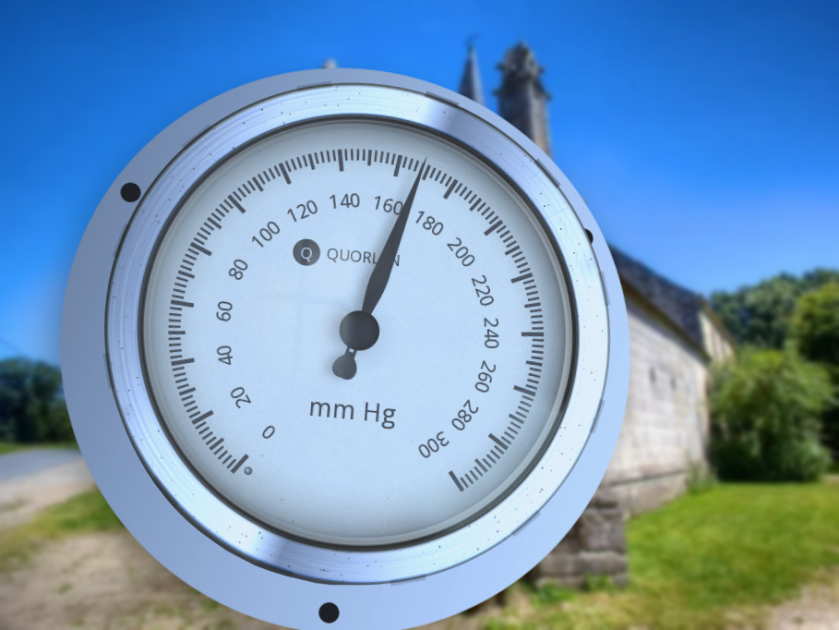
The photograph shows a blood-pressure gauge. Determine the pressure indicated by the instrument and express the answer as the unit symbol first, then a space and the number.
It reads mmHg 168
